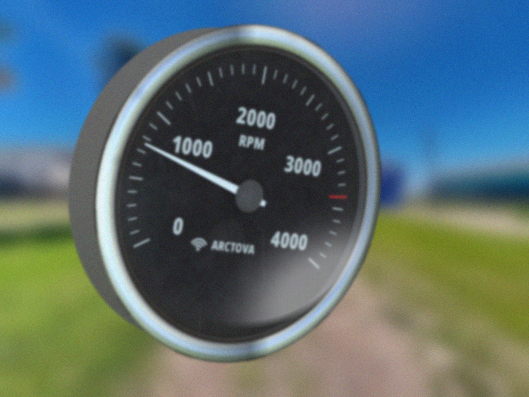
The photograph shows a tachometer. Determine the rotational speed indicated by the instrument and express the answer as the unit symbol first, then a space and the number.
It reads rpm 750
